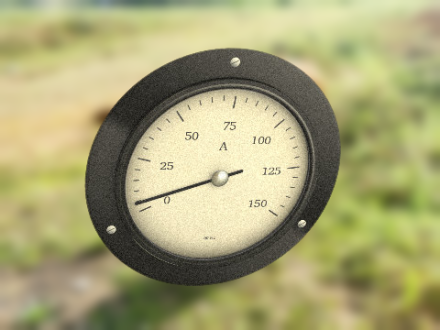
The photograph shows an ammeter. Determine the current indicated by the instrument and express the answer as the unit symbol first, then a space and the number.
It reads A 5
